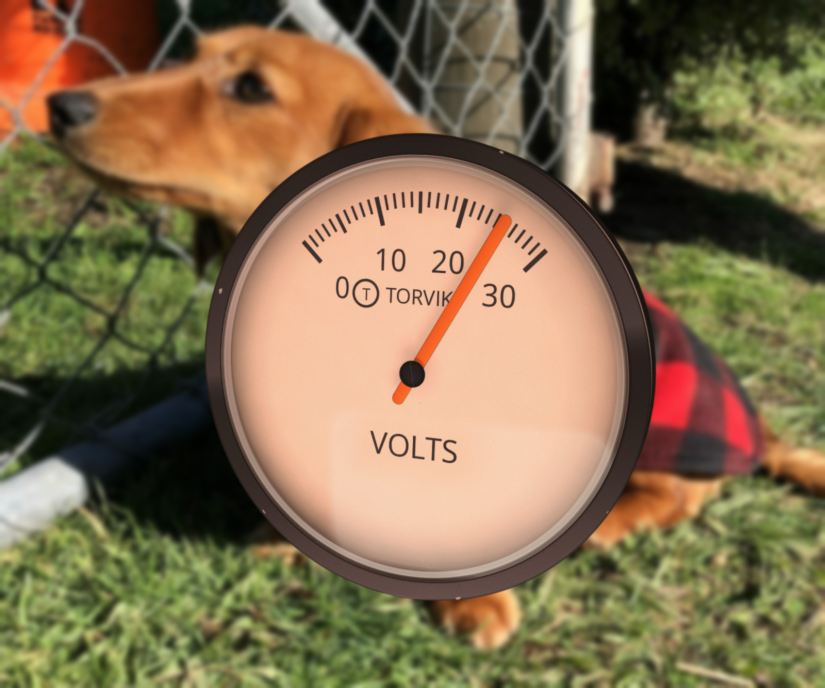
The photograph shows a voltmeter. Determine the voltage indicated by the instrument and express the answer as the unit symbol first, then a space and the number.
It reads V 25
